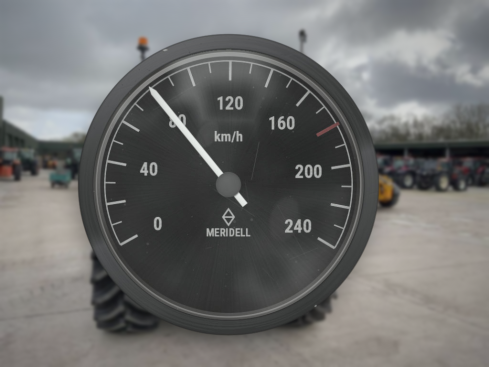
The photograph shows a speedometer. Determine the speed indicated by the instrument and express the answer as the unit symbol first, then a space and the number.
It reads km/h 80
